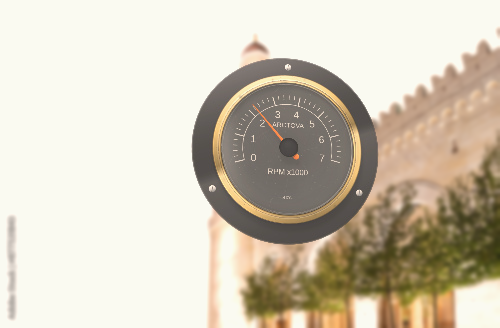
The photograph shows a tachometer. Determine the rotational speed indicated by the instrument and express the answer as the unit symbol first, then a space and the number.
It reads rpm 2200
